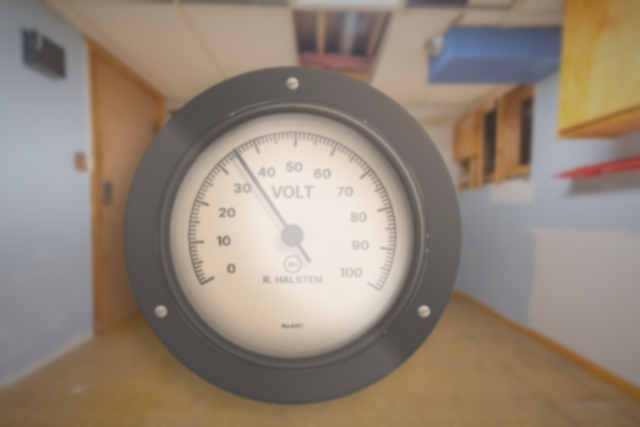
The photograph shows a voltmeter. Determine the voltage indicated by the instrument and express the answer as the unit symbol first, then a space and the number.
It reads V 35
